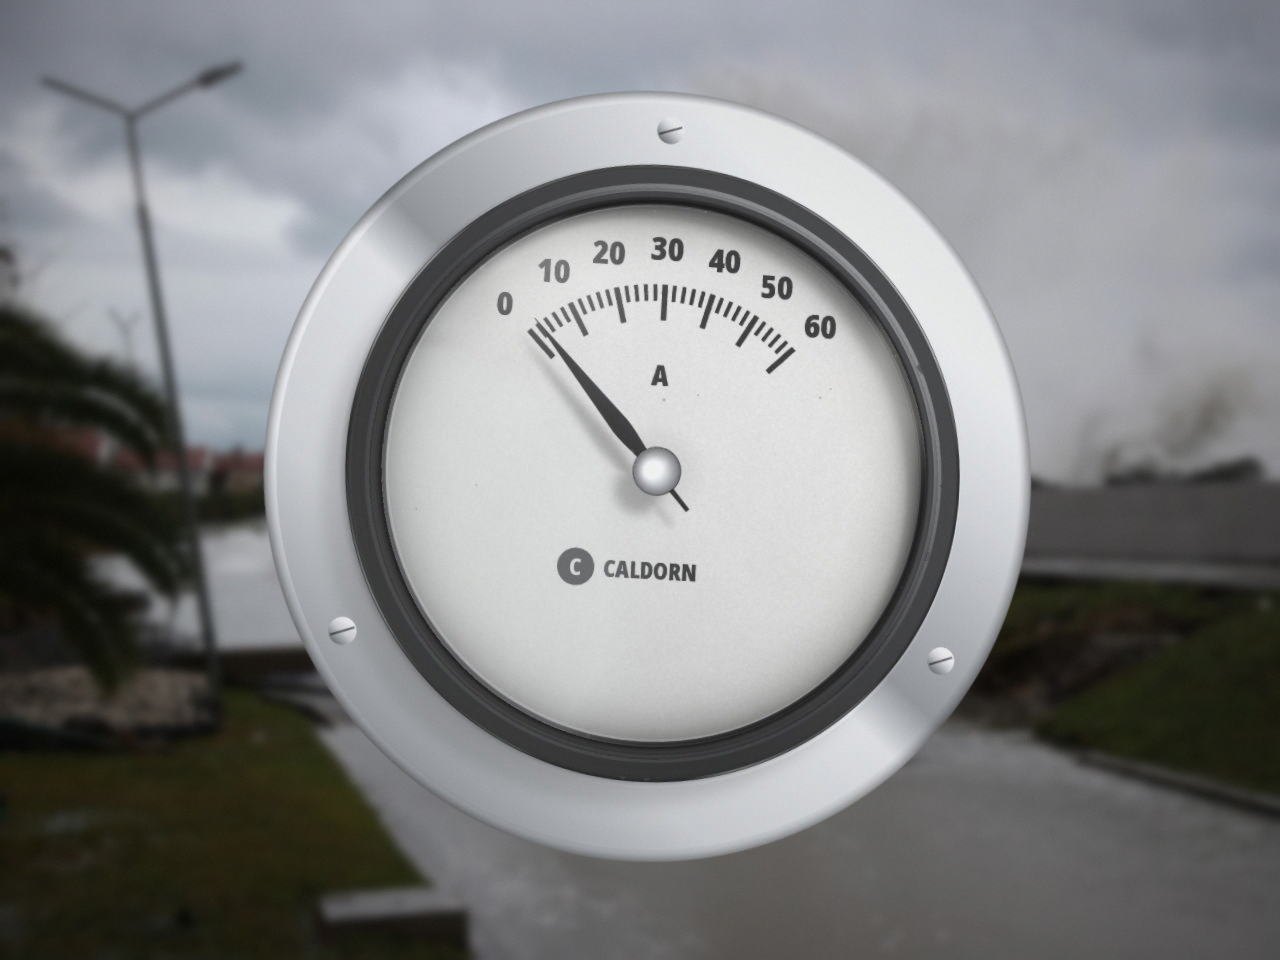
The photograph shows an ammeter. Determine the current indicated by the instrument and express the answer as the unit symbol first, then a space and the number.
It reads A 2
